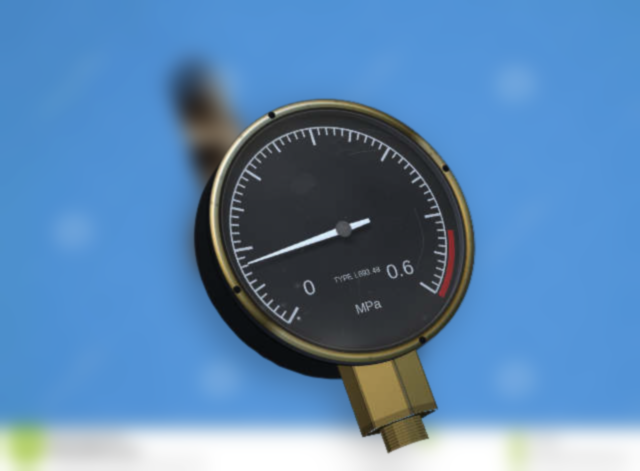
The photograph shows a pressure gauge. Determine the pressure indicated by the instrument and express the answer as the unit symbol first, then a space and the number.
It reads MPa 0.08
